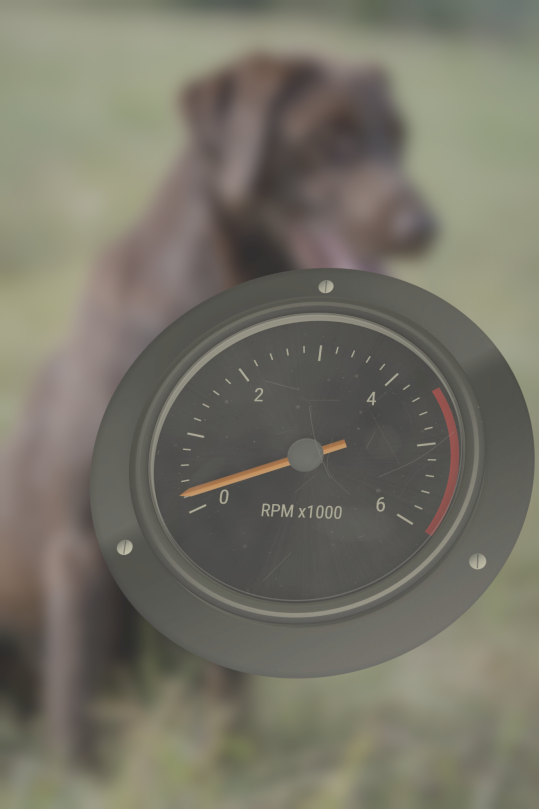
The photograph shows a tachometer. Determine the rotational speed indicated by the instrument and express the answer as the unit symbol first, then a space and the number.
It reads rpm 200
